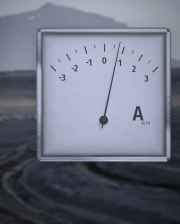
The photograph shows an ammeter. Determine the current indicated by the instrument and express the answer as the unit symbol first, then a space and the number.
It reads A 0.75
